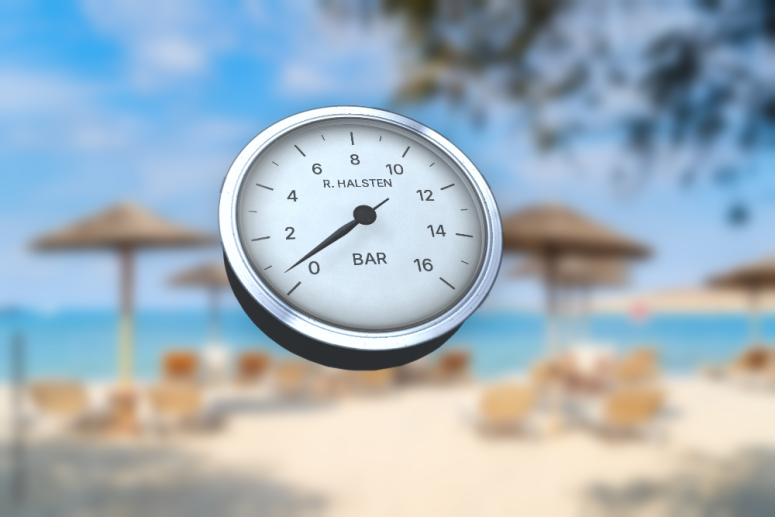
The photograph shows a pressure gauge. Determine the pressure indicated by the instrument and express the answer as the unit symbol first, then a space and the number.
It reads bar 0.5
